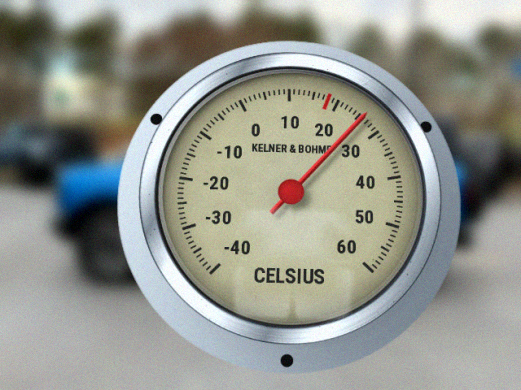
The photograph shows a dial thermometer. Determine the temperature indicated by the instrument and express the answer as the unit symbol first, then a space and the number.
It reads °C 26
